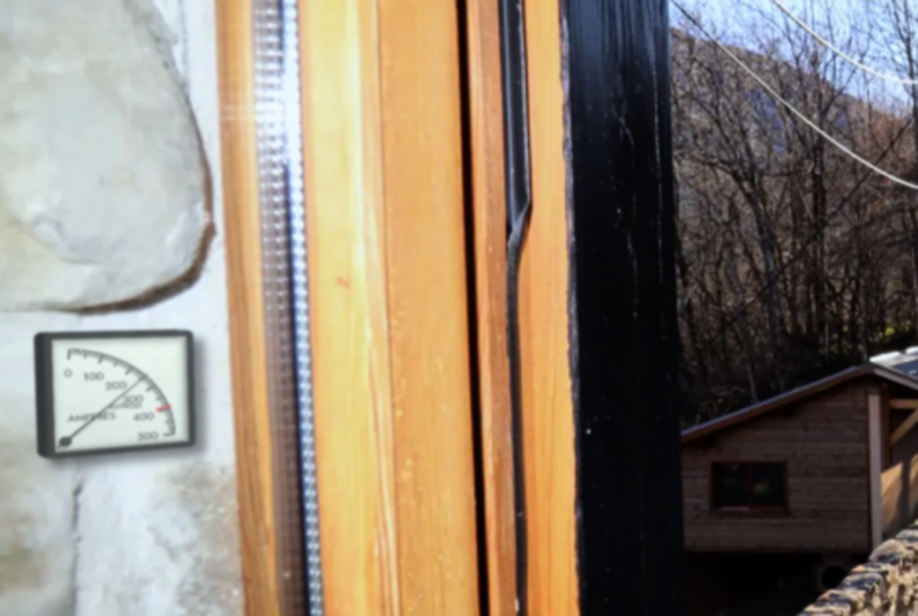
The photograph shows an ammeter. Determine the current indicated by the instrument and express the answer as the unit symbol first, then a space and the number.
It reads A 250
